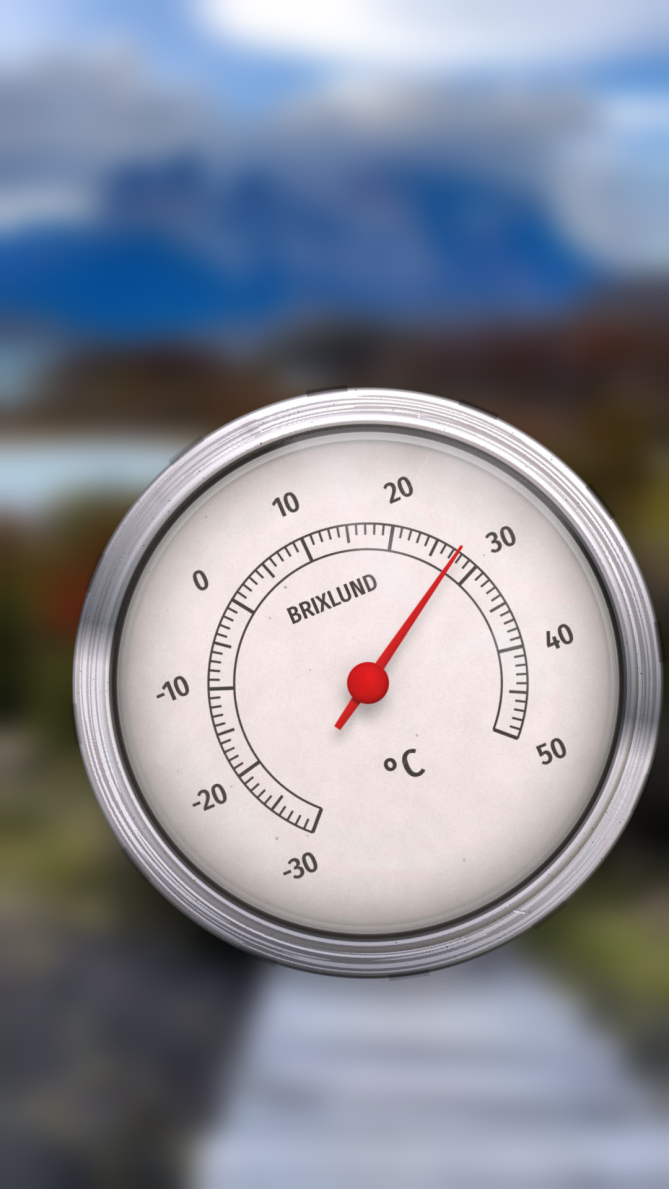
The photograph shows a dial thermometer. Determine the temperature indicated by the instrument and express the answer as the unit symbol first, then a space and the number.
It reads °C 27.5
